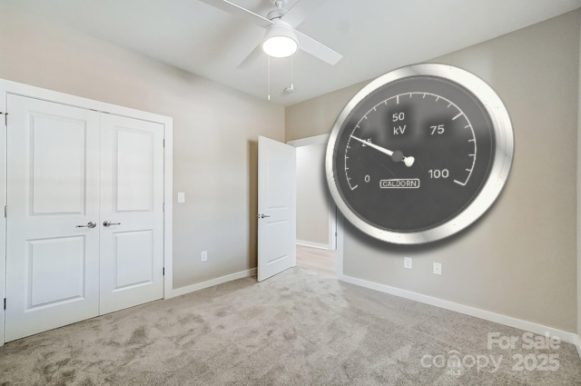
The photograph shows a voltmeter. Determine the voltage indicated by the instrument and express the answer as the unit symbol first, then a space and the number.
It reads kV 25
